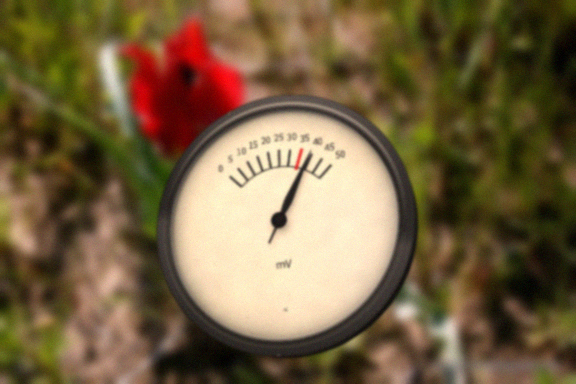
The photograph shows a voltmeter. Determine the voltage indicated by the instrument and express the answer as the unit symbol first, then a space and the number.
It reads mV 40
